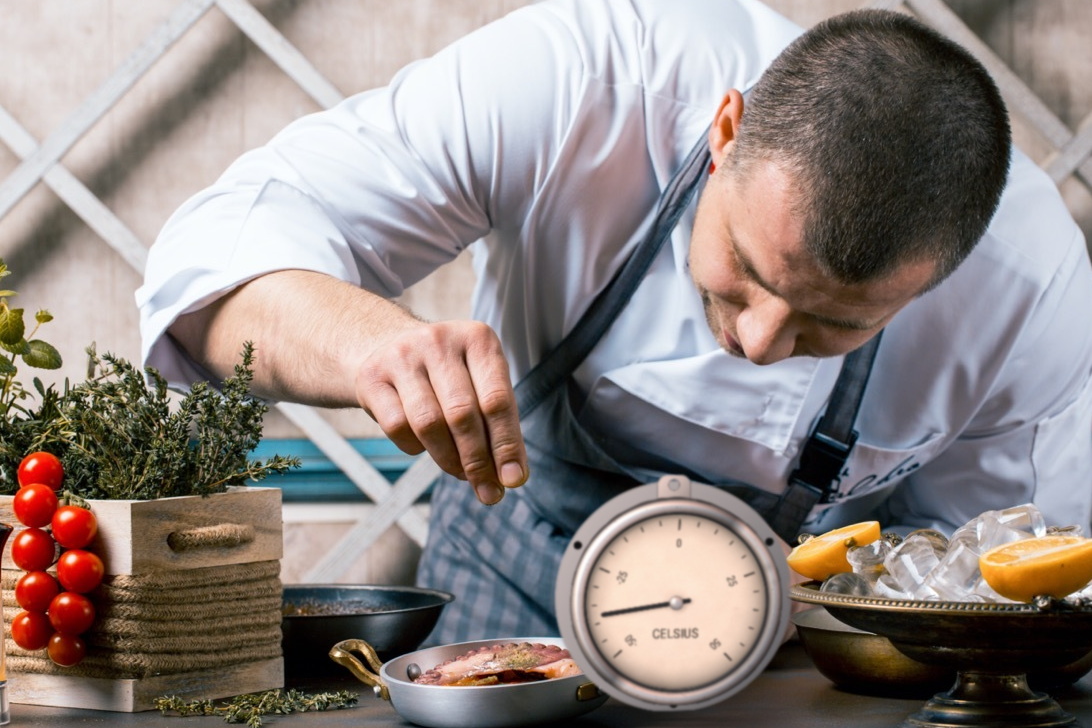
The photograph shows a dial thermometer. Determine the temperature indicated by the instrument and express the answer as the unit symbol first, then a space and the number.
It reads °C -37.5
